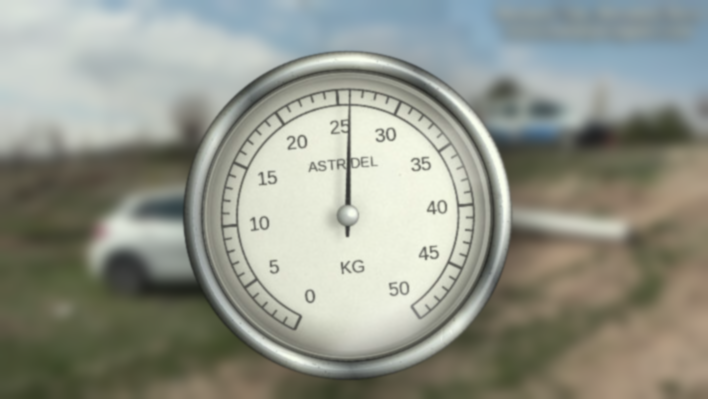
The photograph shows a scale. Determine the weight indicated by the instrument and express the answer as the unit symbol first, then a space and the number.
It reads kg 26
